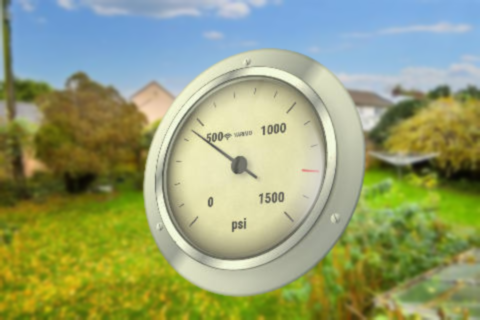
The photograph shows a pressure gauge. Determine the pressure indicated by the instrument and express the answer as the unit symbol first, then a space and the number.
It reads psi 450
